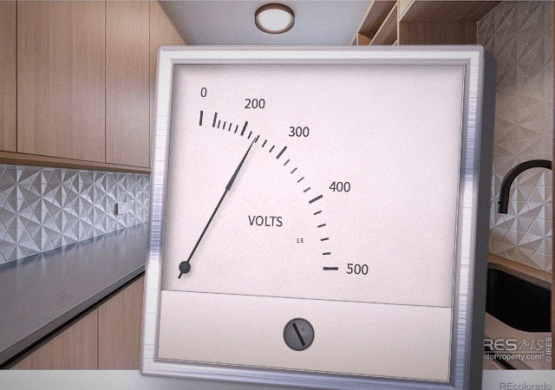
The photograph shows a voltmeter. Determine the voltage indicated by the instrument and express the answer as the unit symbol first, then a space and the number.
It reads V 240
